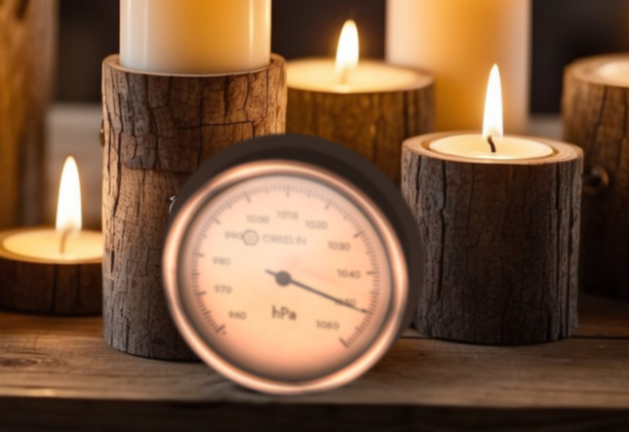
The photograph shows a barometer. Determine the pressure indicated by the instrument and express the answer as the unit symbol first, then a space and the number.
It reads hPa 1050
